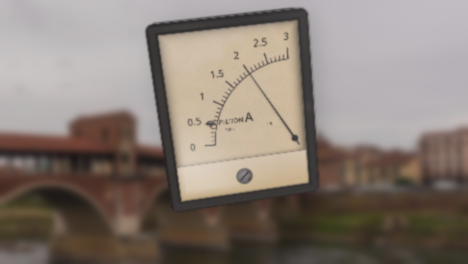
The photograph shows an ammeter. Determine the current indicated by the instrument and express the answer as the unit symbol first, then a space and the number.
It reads A 2
